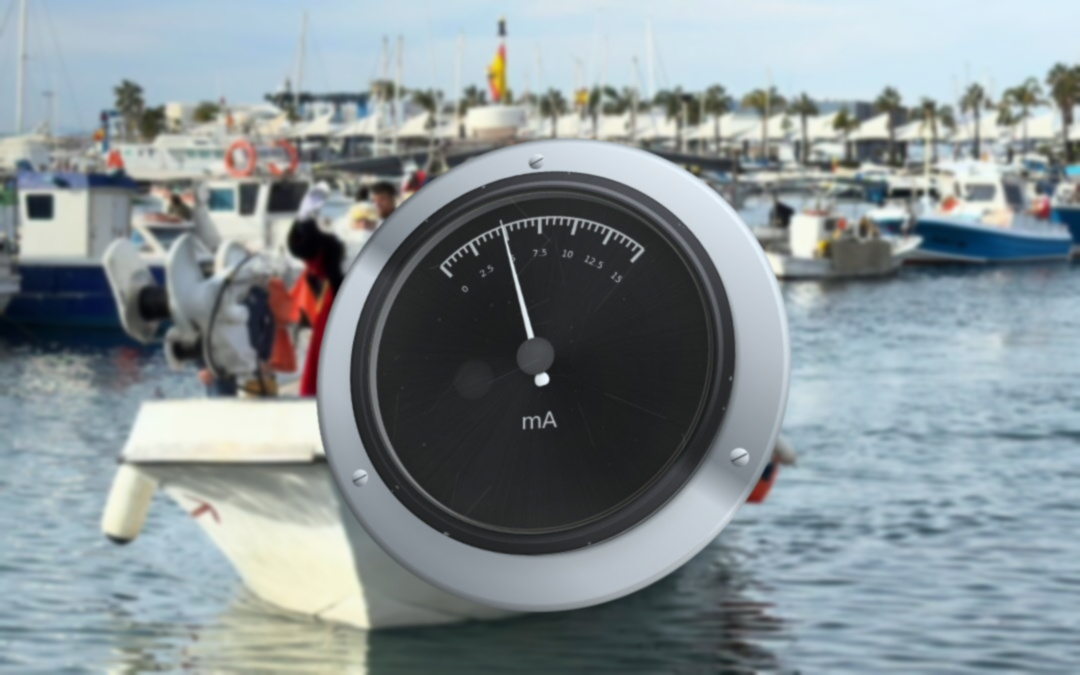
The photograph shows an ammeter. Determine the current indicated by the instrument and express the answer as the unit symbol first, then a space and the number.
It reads mA 5
